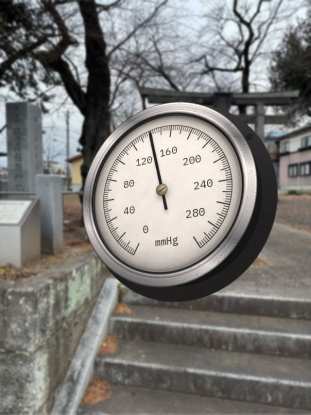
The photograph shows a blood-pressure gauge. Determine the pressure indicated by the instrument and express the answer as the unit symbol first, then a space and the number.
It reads mmHg 140
